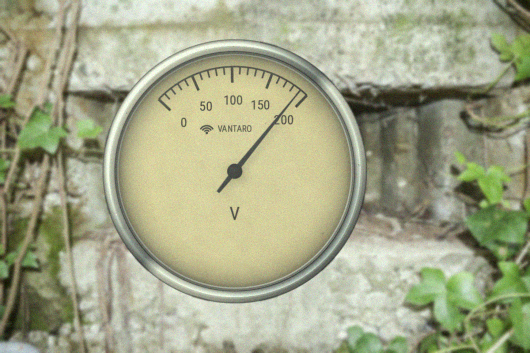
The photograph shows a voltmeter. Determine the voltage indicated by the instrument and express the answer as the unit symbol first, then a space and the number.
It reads V 190
